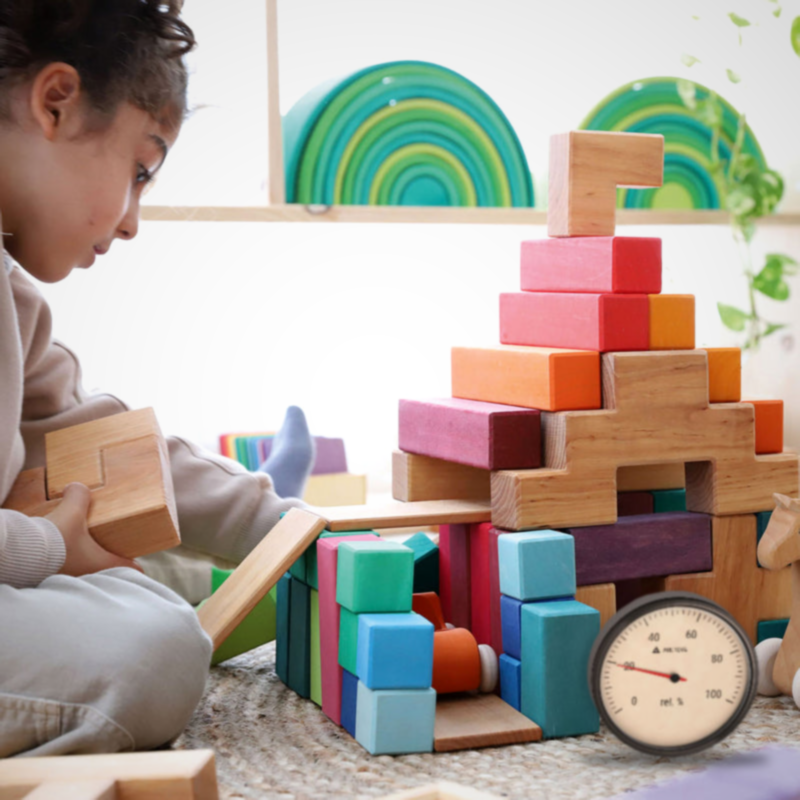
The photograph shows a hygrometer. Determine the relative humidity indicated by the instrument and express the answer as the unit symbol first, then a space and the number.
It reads % 20
